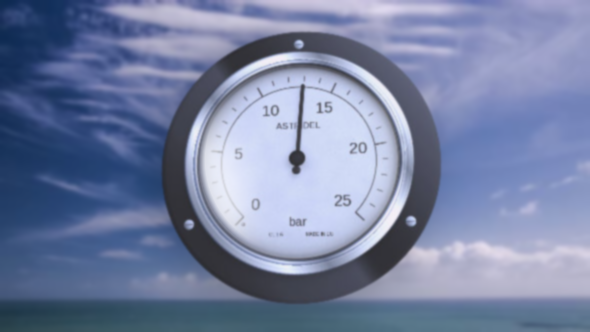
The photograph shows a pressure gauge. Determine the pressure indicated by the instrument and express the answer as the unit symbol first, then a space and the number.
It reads bar 13
